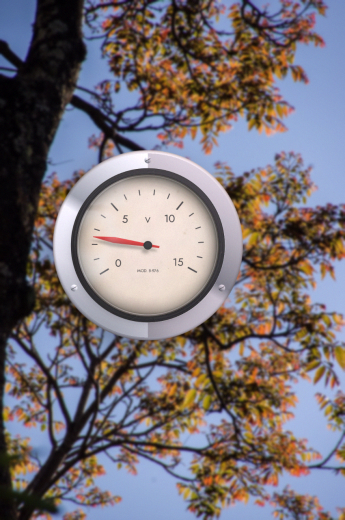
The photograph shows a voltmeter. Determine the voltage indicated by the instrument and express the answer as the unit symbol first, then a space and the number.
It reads V 2.5
